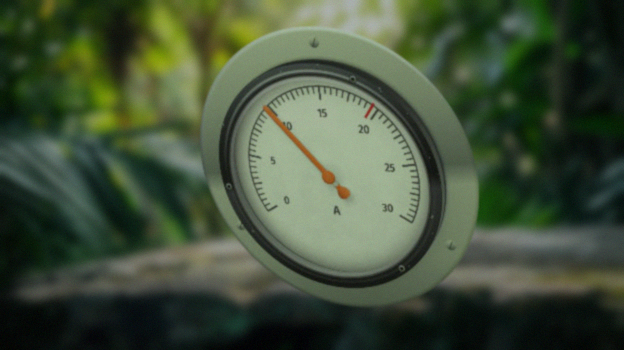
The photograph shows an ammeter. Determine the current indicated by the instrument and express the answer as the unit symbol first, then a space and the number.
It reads A 10
